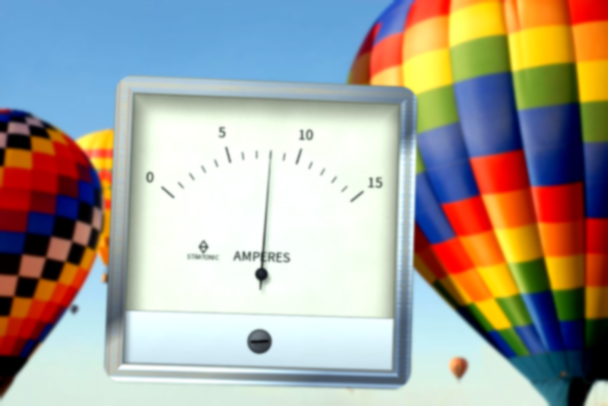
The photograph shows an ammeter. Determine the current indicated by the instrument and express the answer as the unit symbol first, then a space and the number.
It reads A 8
